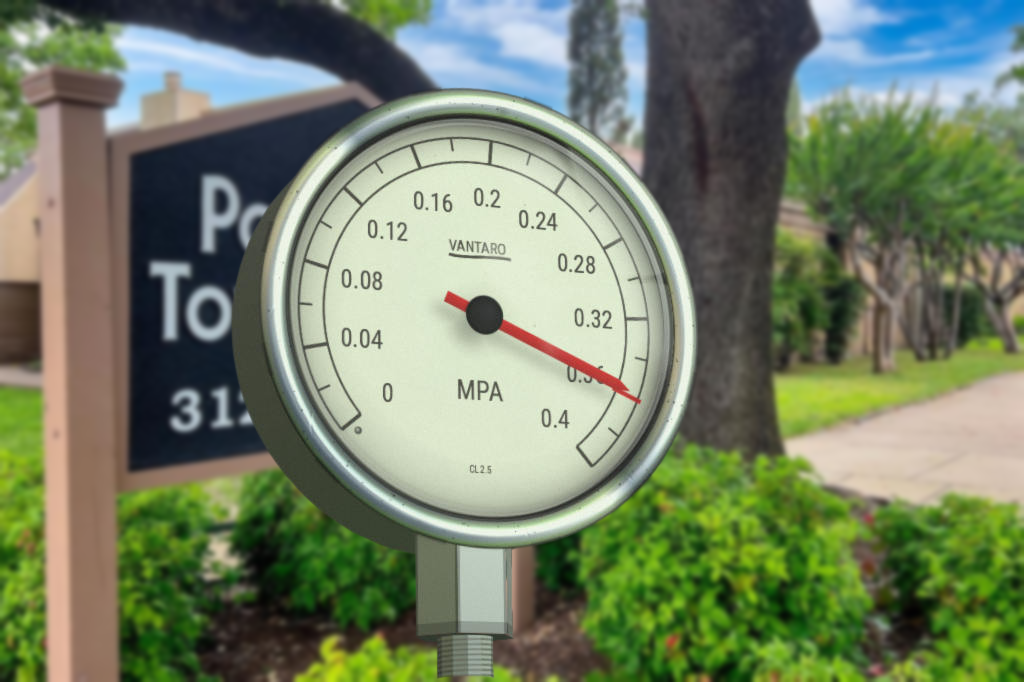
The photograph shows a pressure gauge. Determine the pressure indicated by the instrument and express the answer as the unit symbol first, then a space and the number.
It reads MPa 0.36
